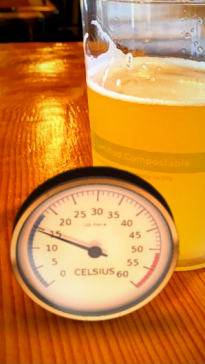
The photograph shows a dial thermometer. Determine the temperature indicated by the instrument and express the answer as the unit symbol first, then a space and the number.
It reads °C 15
